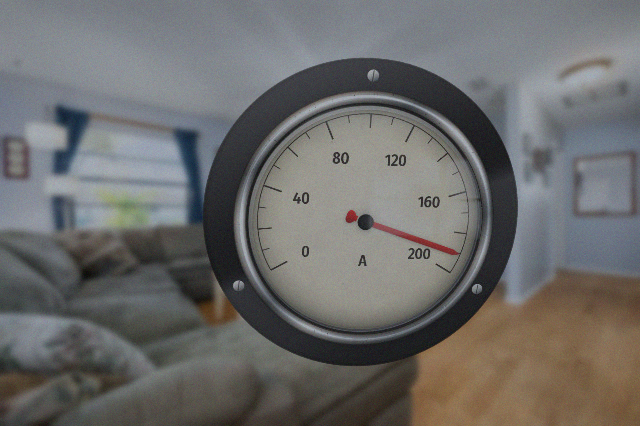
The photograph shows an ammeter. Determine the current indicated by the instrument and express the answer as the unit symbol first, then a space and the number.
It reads A 190
